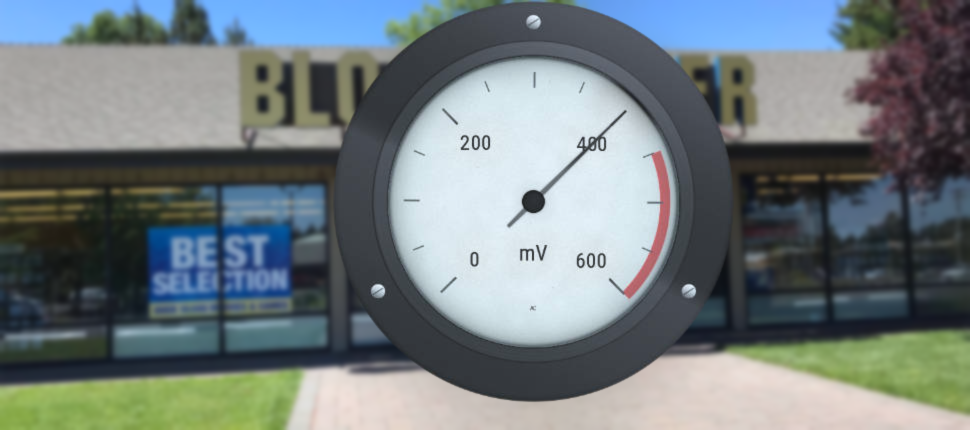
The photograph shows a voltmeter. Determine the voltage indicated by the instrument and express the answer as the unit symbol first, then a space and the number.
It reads mV 400
